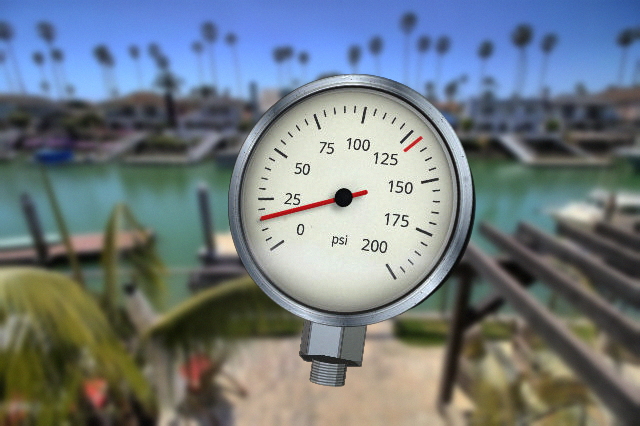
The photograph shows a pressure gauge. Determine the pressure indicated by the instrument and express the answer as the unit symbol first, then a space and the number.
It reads psi 15
